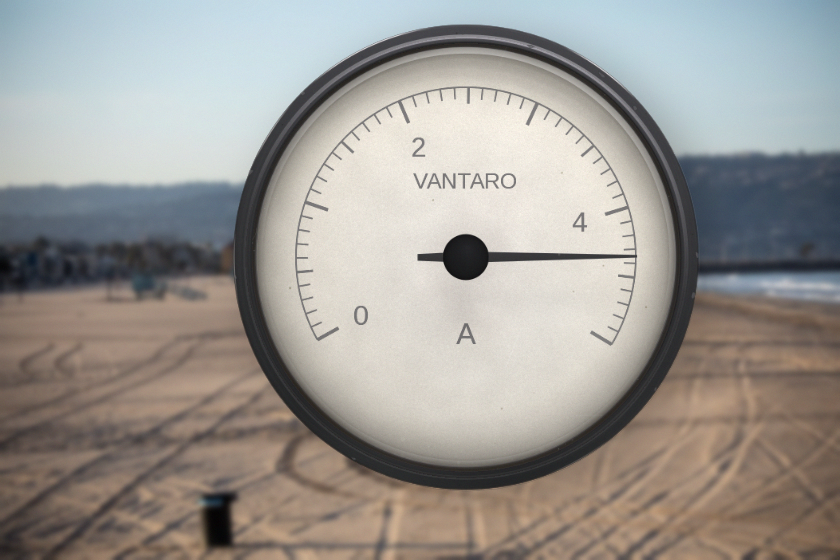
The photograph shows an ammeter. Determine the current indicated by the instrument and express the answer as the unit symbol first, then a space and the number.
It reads A 4.35
